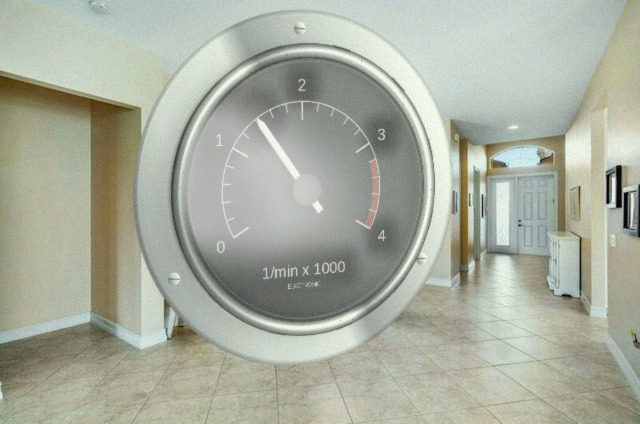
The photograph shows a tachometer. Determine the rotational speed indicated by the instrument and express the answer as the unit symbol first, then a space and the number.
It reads rpm 1400
